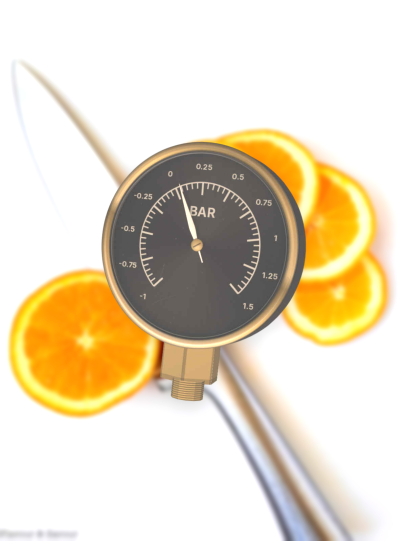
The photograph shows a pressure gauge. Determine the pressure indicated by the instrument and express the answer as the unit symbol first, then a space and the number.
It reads bar 0.05
